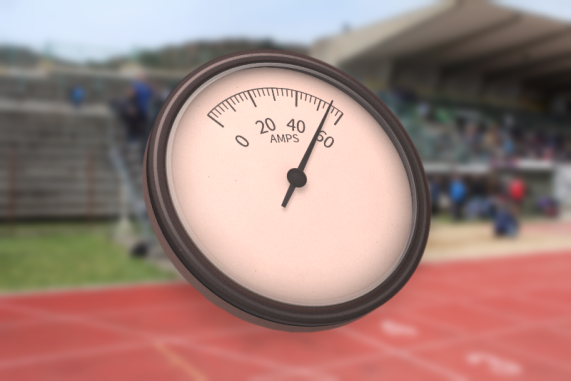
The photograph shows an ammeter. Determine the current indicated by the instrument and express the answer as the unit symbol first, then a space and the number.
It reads A 54
